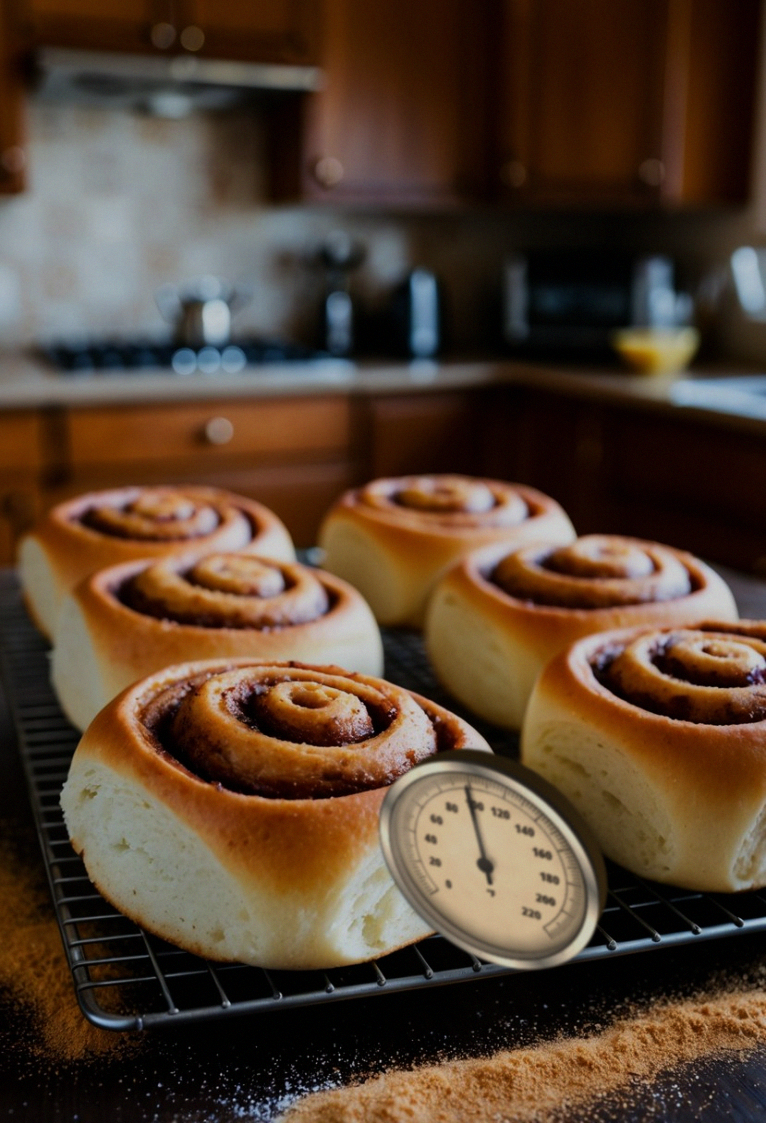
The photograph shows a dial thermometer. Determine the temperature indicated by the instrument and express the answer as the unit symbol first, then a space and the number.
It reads °F 100
